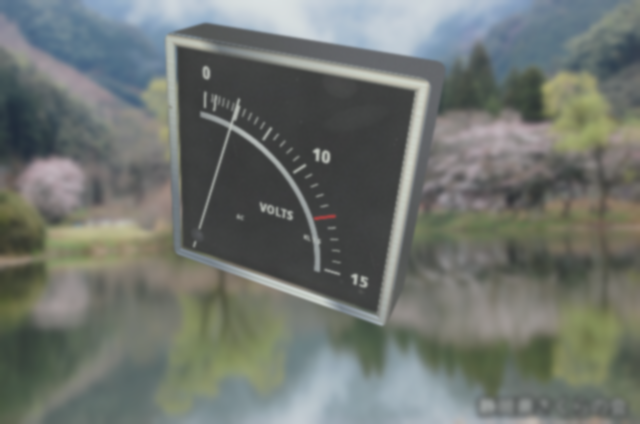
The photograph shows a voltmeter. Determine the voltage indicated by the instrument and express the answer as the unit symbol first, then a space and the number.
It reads V 5
